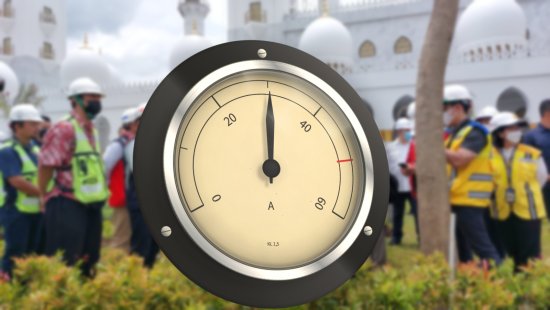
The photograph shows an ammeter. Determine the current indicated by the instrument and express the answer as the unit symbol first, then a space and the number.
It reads A 30
